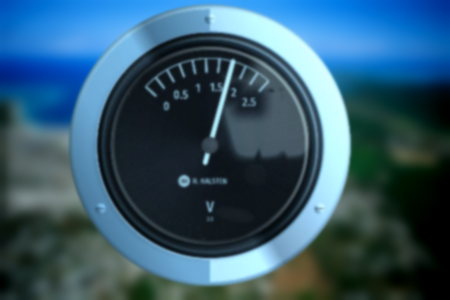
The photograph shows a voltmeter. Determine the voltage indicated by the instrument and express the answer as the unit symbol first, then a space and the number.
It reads V 1.75
